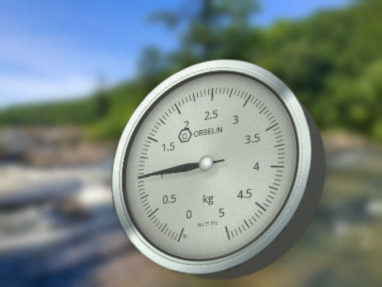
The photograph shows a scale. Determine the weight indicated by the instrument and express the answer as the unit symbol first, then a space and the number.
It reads kg 1
